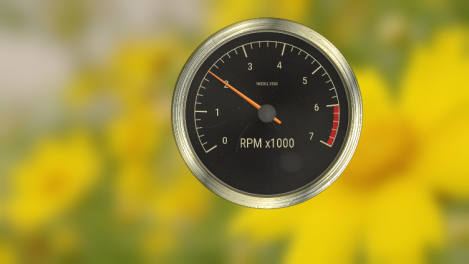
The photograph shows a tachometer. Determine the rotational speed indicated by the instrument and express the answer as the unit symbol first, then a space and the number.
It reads rpm 2000
